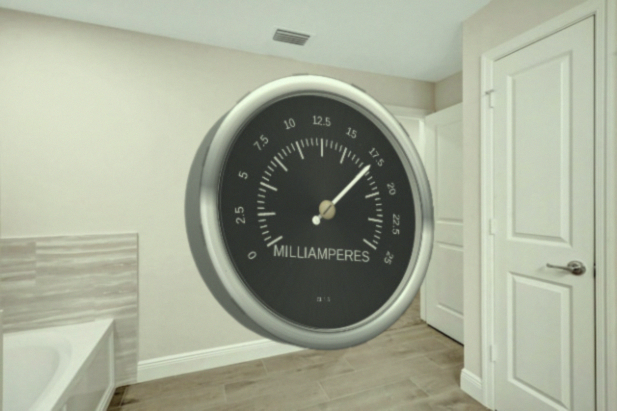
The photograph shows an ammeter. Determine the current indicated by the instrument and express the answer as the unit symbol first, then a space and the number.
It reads mA 17.5
